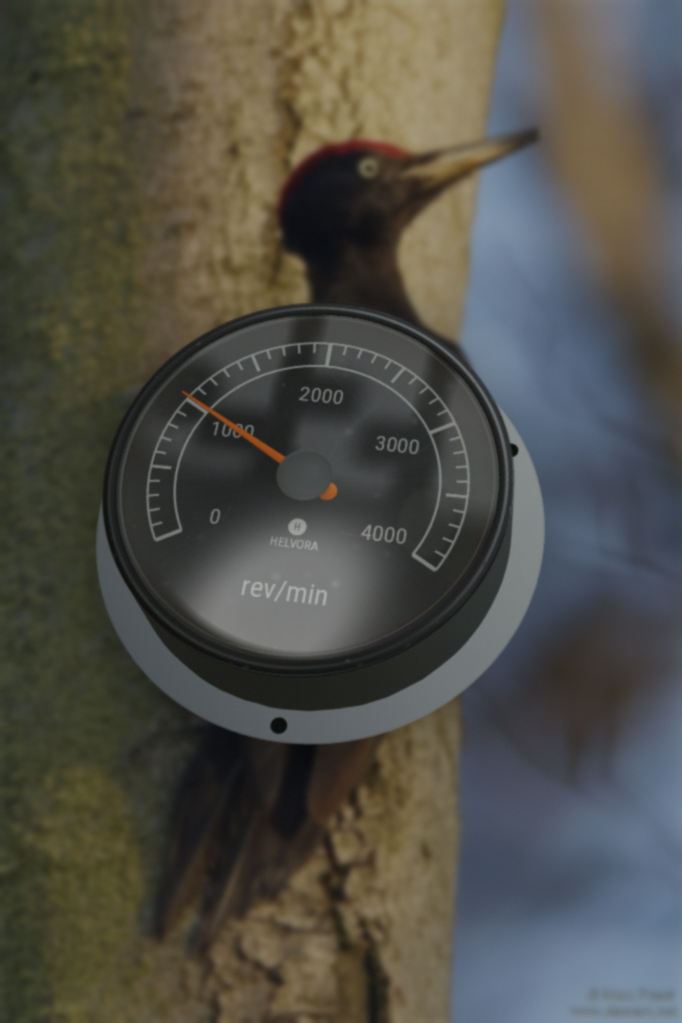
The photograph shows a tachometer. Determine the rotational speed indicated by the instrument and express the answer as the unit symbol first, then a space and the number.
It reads rpm 1000
